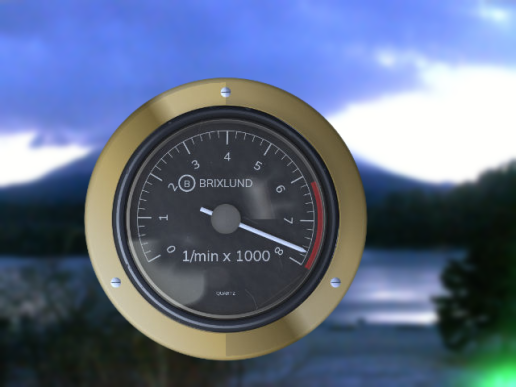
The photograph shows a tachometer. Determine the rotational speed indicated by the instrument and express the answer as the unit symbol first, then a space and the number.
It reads rpm 7700
